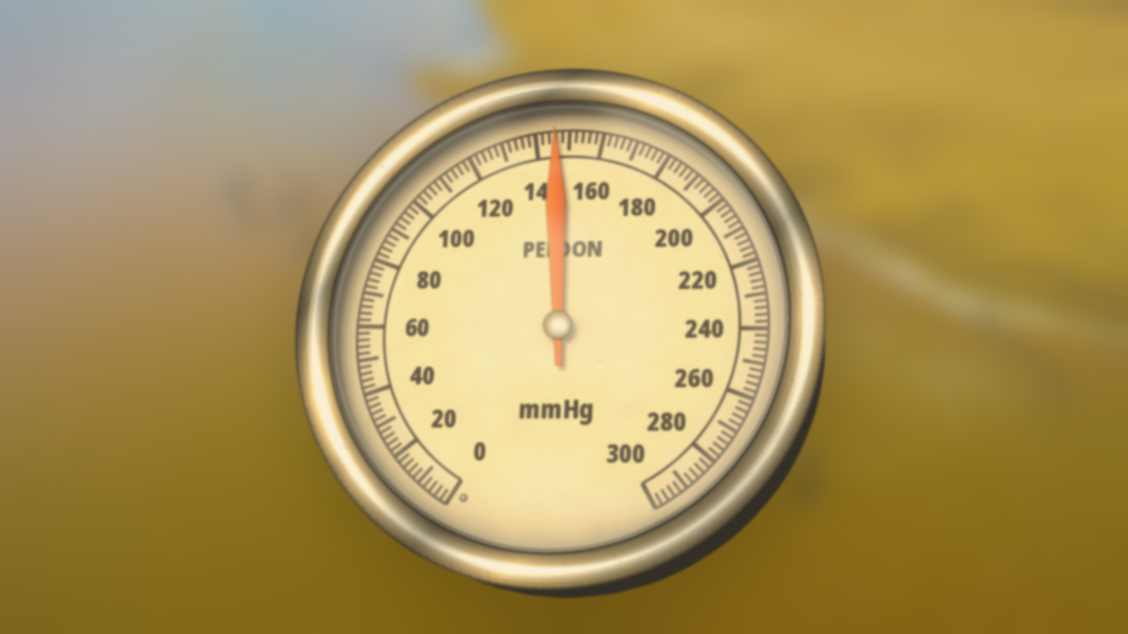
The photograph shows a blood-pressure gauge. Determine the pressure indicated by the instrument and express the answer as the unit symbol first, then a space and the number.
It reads mmHg 146
